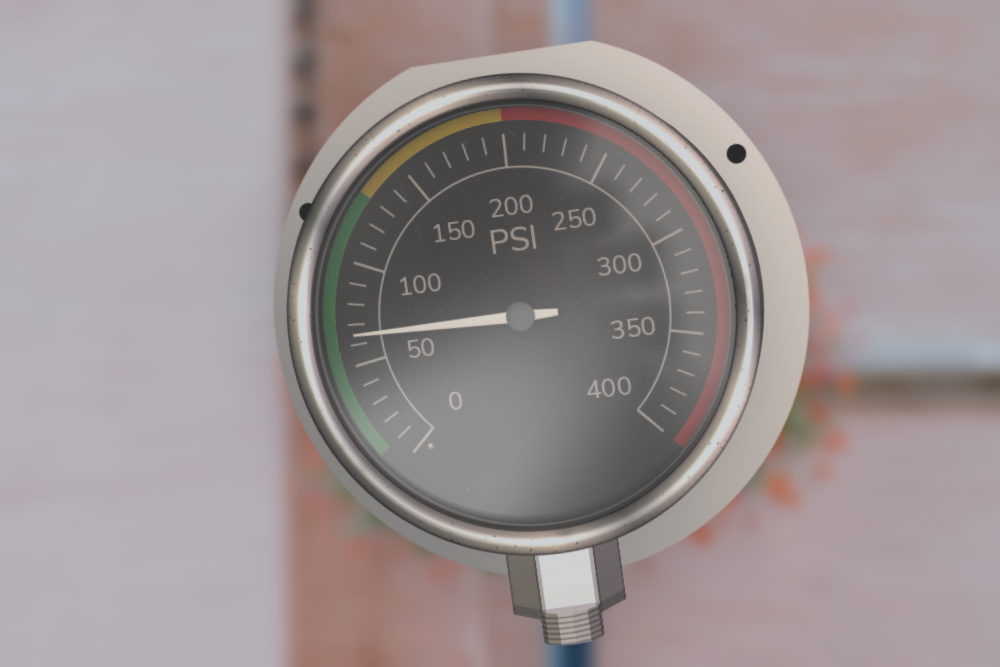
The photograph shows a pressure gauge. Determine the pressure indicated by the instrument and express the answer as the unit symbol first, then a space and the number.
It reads psi 65
